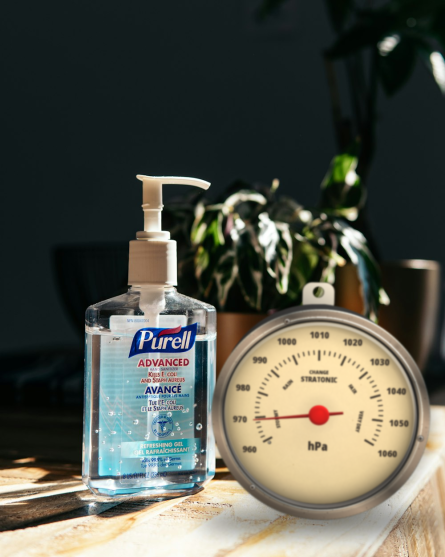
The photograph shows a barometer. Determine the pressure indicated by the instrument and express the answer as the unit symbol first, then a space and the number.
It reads hPa 970
